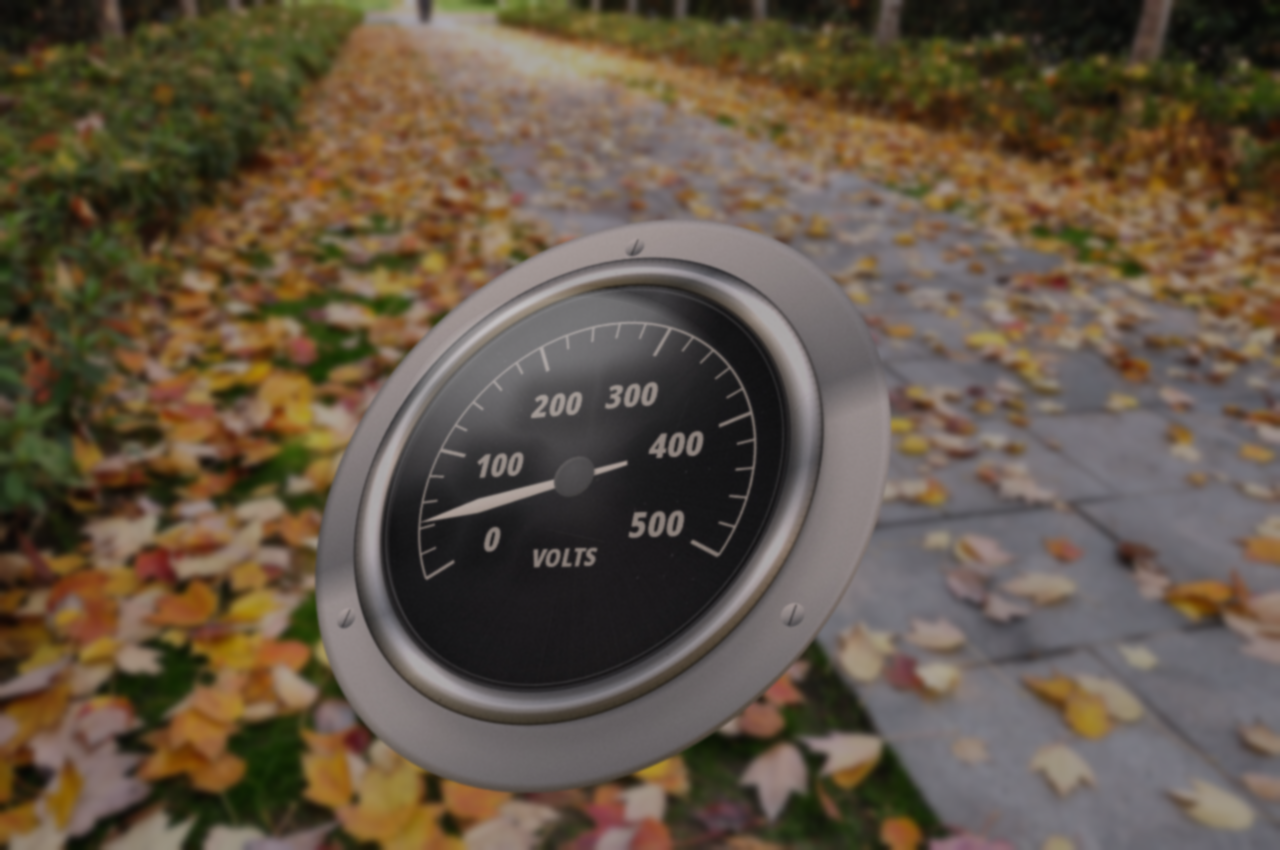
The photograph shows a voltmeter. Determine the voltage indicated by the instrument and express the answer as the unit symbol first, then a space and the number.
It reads V 40
